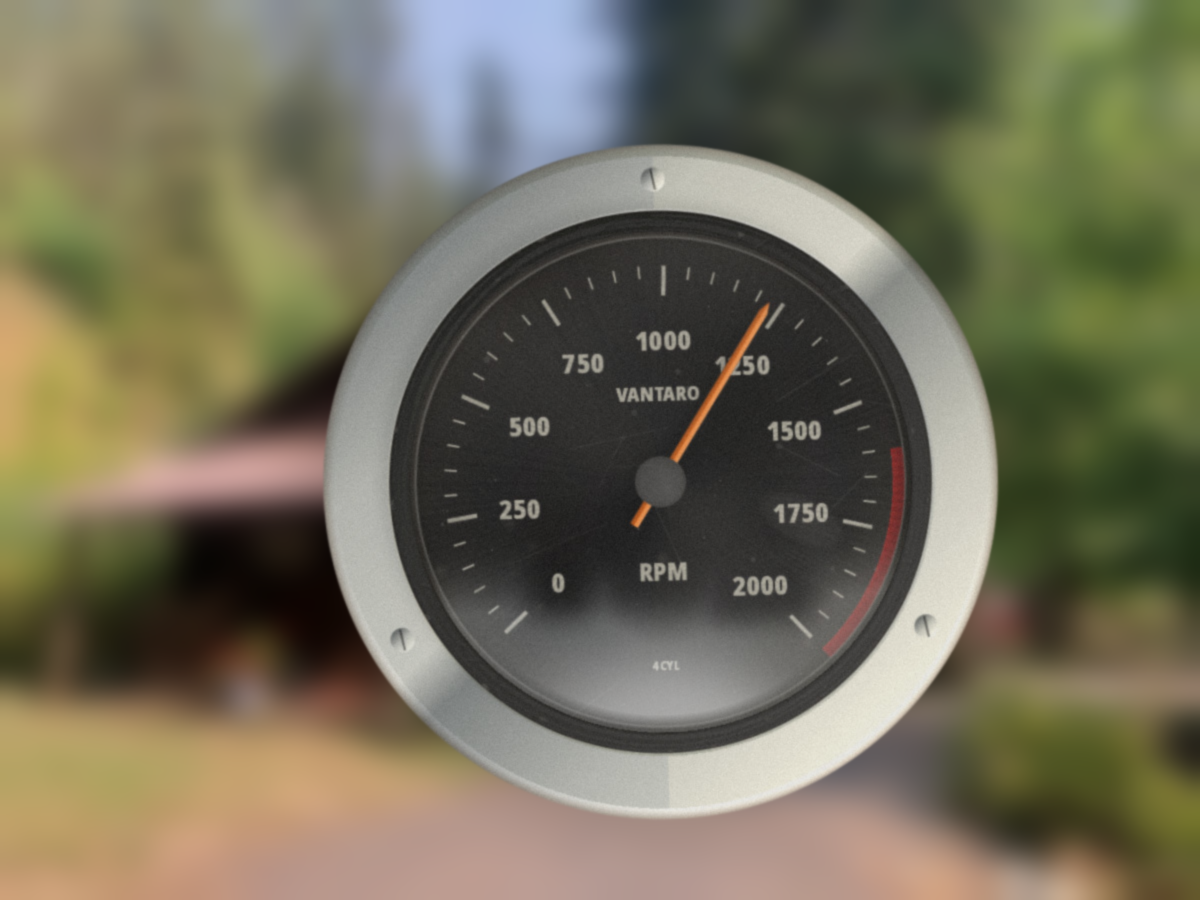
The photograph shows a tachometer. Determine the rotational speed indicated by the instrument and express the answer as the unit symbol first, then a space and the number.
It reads rpm 1225
